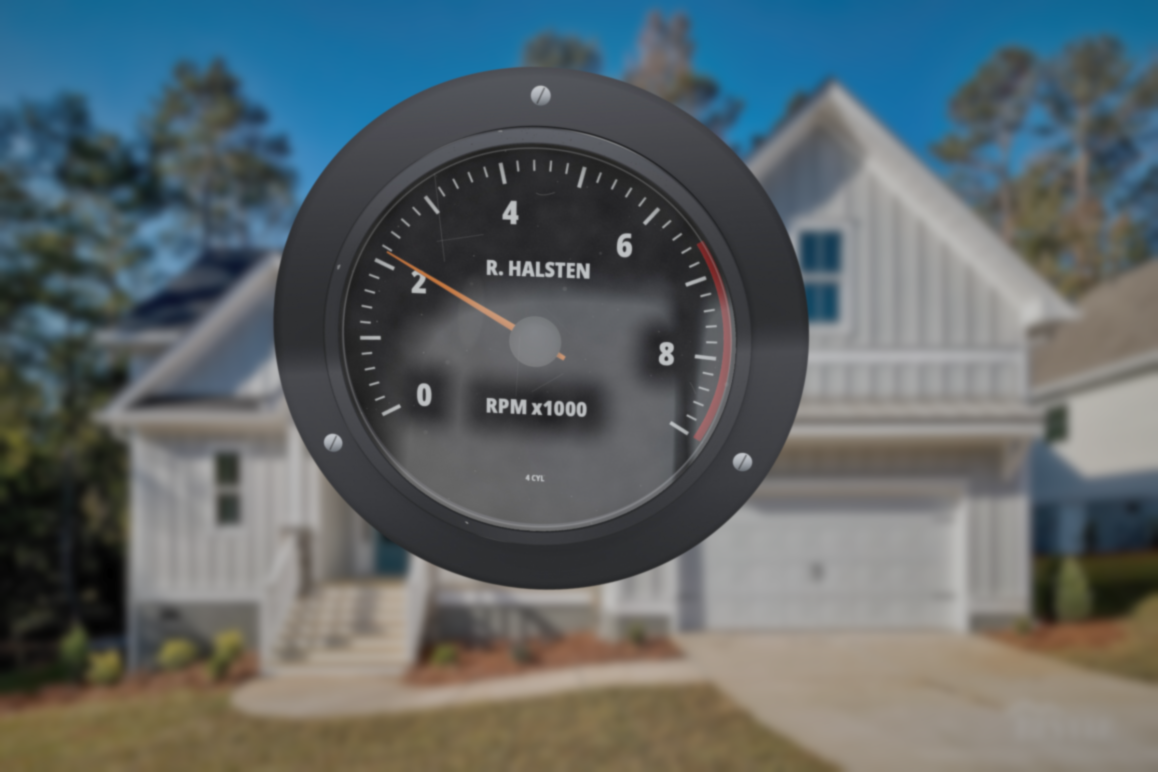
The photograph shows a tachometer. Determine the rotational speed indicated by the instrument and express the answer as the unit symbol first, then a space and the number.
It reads rpm 2200
